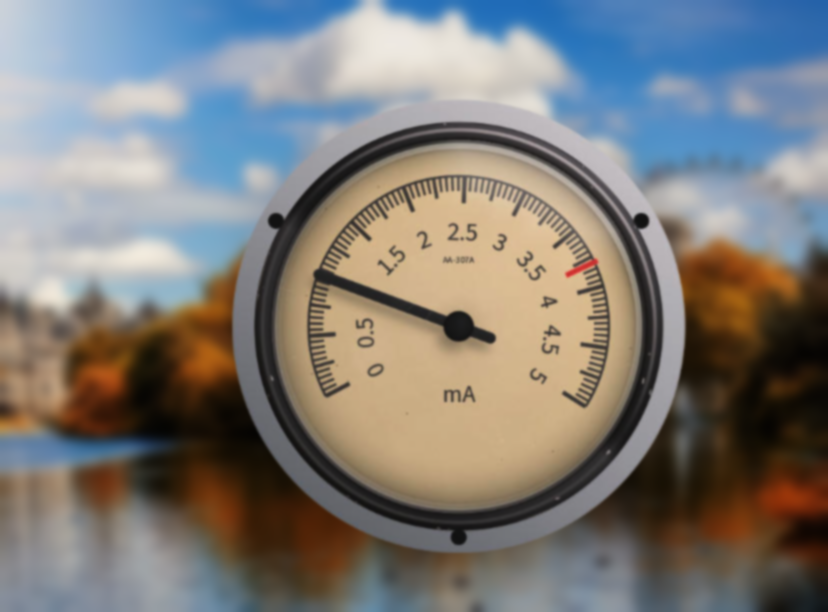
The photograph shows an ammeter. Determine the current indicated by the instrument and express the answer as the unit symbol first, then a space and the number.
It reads mA 1
